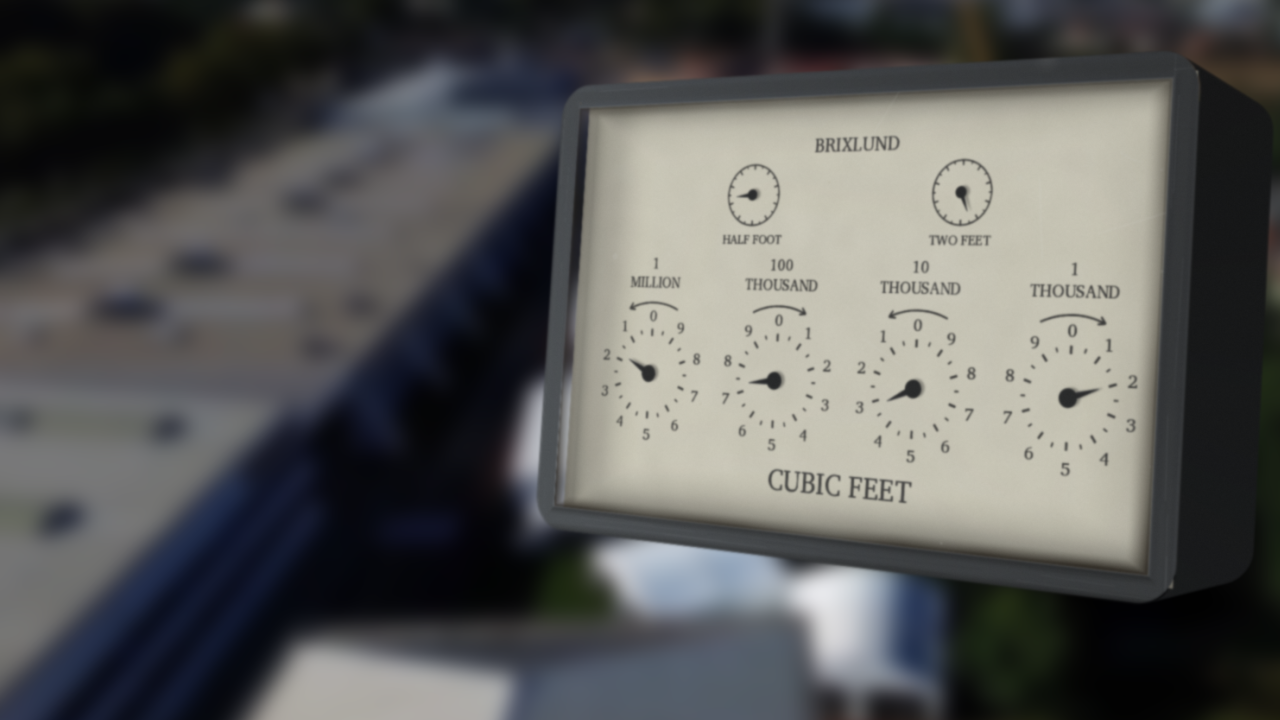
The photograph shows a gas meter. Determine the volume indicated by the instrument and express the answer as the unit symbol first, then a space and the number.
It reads ft³ 173200
